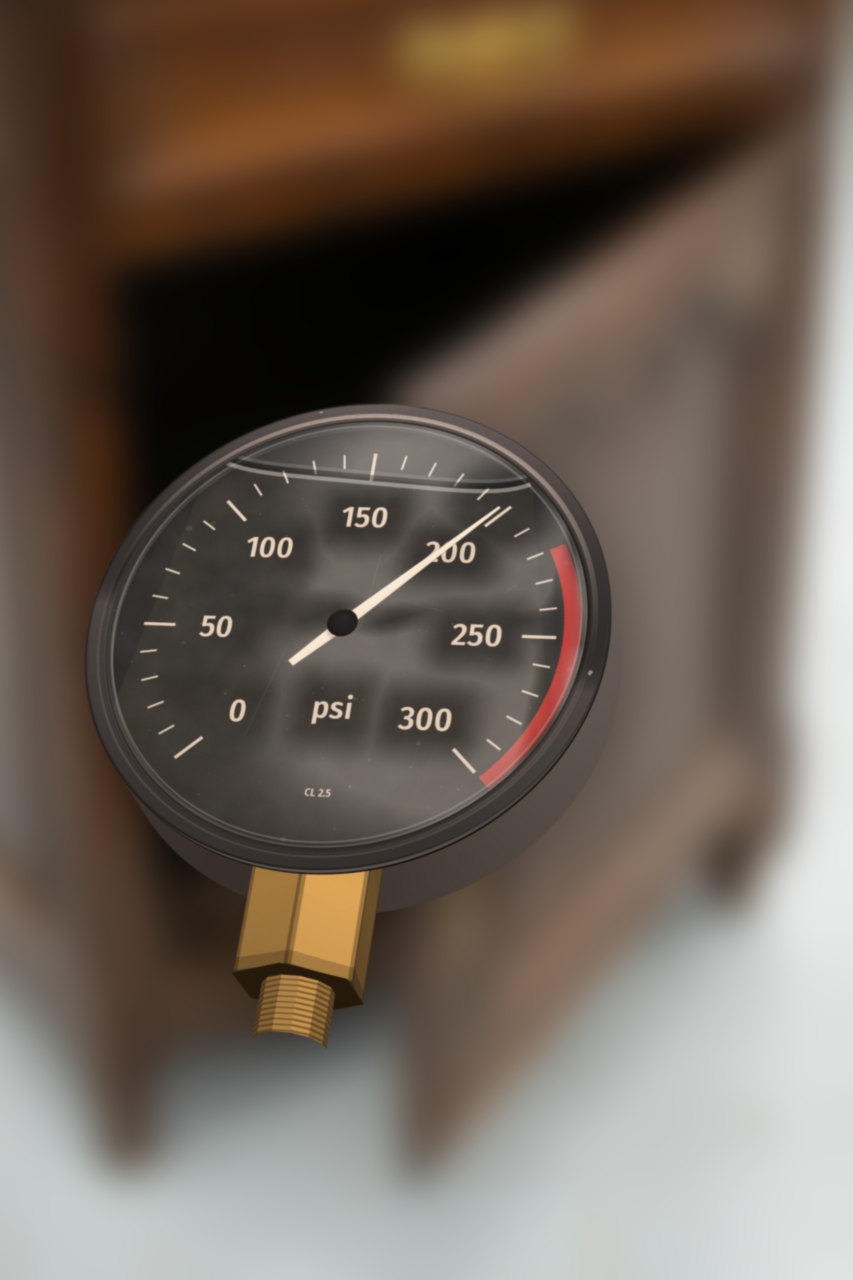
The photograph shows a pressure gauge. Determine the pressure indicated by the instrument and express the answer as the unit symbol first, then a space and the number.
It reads psi 200
